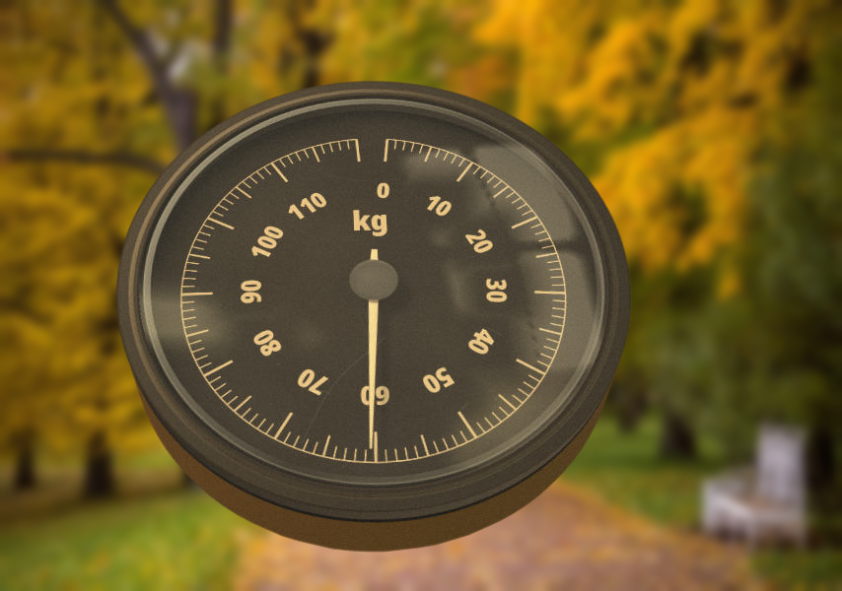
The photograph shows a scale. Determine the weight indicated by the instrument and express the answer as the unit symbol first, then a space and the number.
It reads kg 60.5
